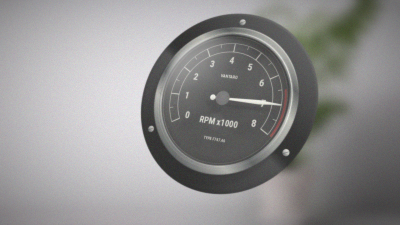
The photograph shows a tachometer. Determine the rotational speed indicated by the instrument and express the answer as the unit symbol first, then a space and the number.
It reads rpm 7000
